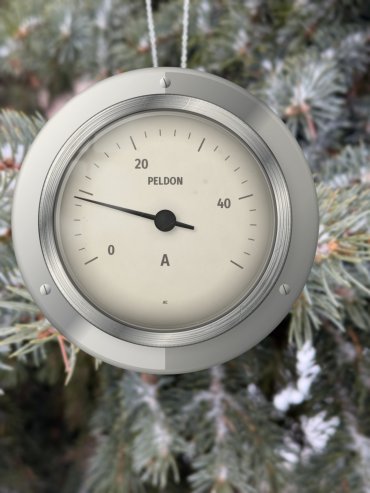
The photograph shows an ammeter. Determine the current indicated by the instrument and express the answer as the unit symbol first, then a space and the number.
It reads A 9
